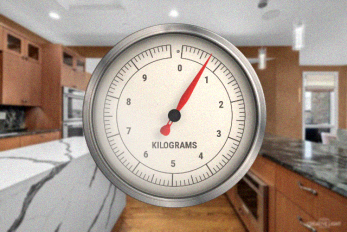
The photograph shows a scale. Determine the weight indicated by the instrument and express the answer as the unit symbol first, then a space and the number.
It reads kg 0.7
